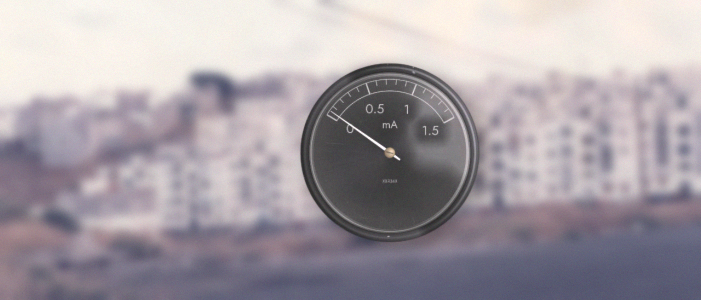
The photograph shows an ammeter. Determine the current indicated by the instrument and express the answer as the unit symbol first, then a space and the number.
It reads mA 0.05
